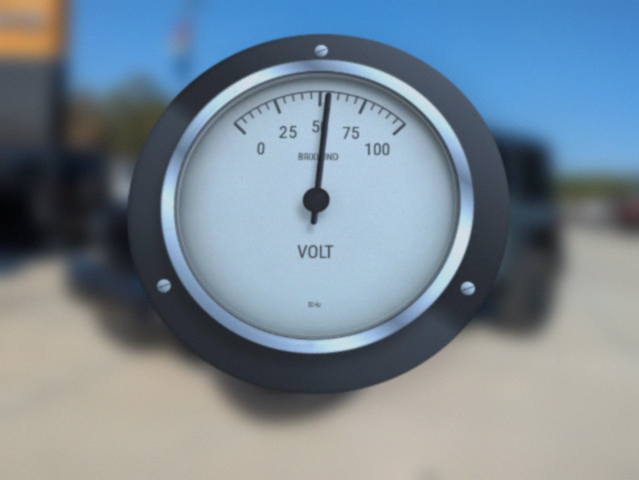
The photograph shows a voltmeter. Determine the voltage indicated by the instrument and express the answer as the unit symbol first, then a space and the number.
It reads V 55
